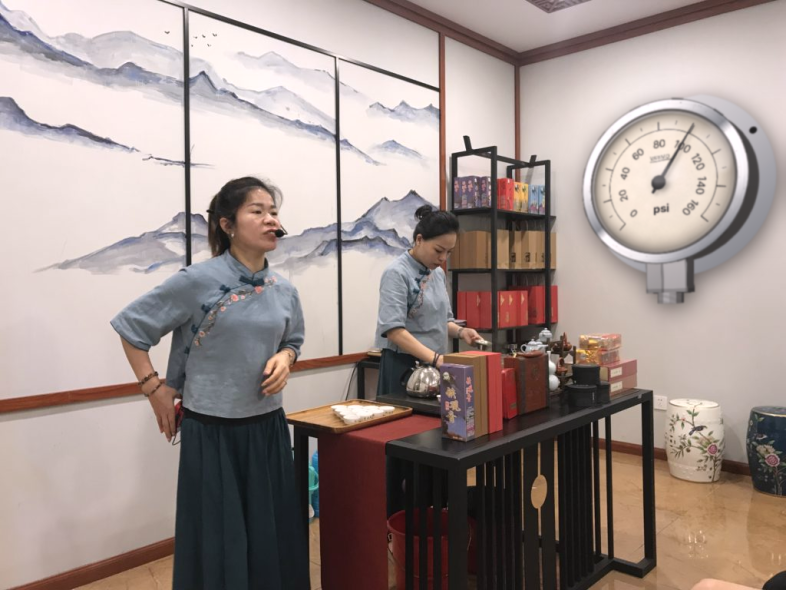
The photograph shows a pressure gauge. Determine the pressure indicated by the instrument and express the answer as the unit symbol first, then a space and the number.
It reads psi 100
